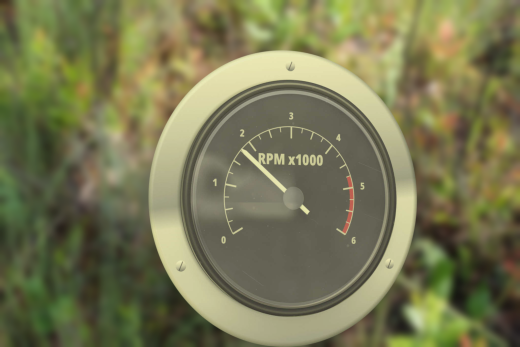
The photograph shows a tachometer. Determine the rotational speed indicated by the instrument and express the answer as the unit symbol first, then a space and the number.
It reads rpm 1750
